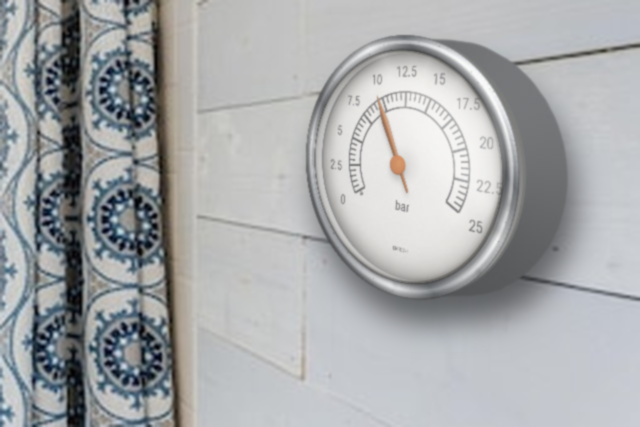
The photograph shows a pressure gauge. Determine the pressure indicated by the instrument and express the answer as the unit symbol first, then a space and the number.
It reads bar 10
